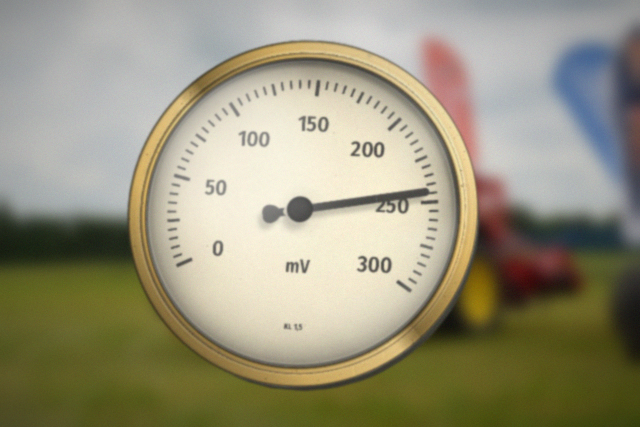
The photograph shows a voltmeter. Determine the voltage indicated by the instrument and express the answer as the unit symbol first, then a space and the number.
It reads mV 245
